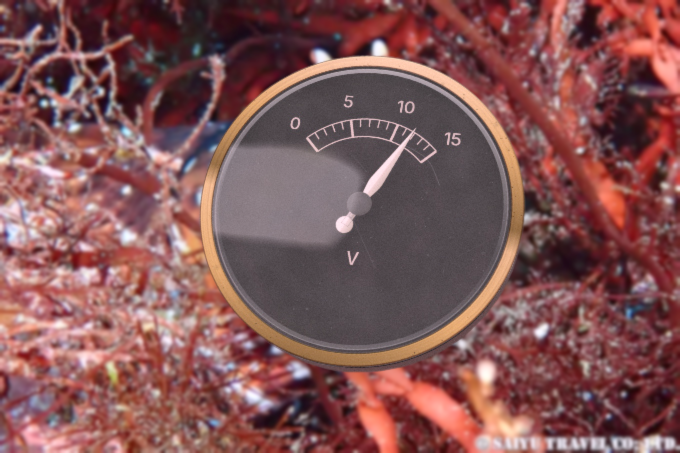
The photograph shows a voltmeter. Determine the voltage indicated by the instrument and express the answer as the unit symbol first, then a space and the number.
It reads V 12
